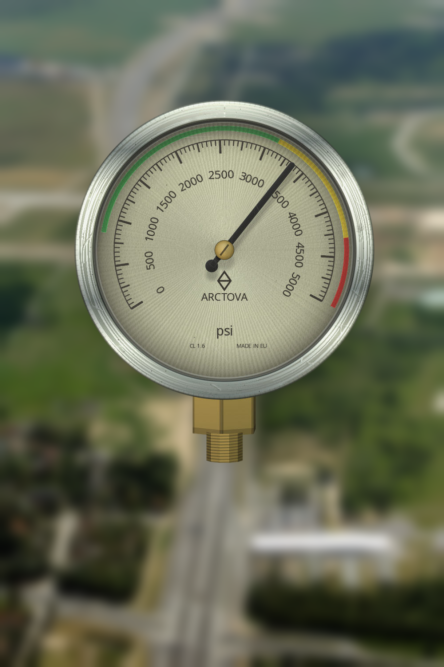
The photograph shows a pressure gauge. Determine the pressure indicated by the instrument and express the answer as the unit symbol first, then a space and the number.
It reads psi 3350
